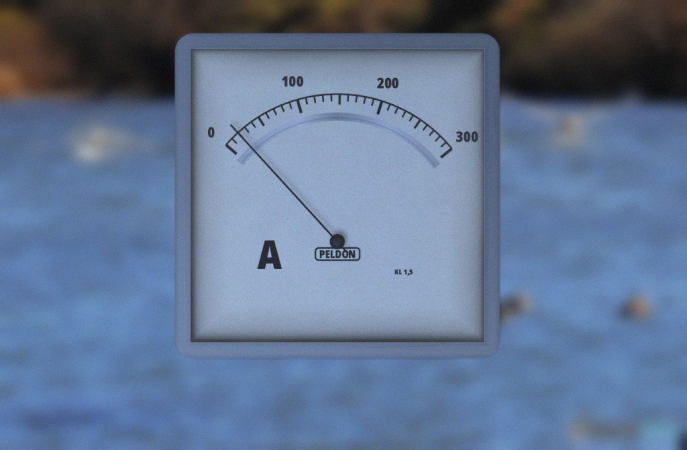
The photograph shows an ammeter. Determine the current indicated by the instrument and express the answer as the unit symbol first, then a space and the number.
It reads A 20
